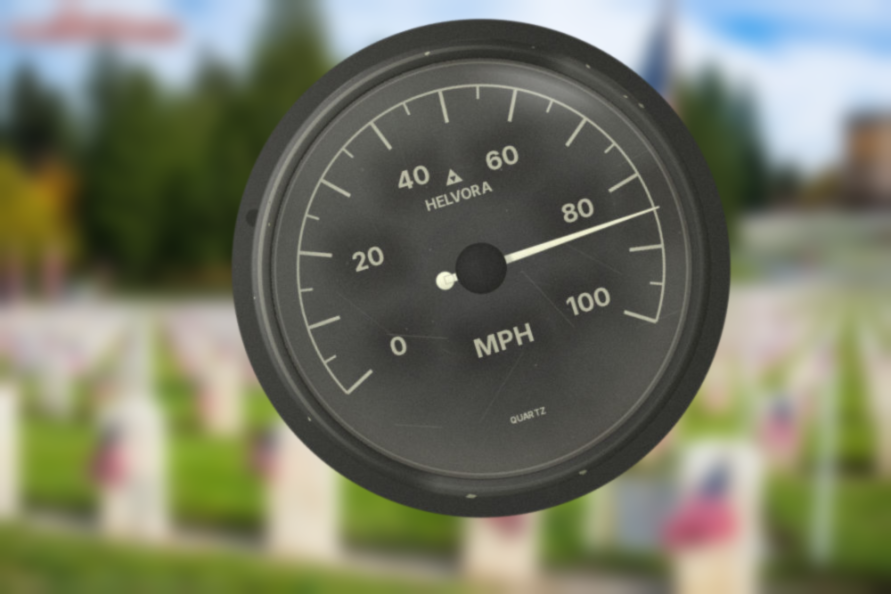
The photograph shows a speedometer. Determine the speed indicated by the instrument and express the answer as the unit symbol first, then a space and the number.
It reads mph 85
